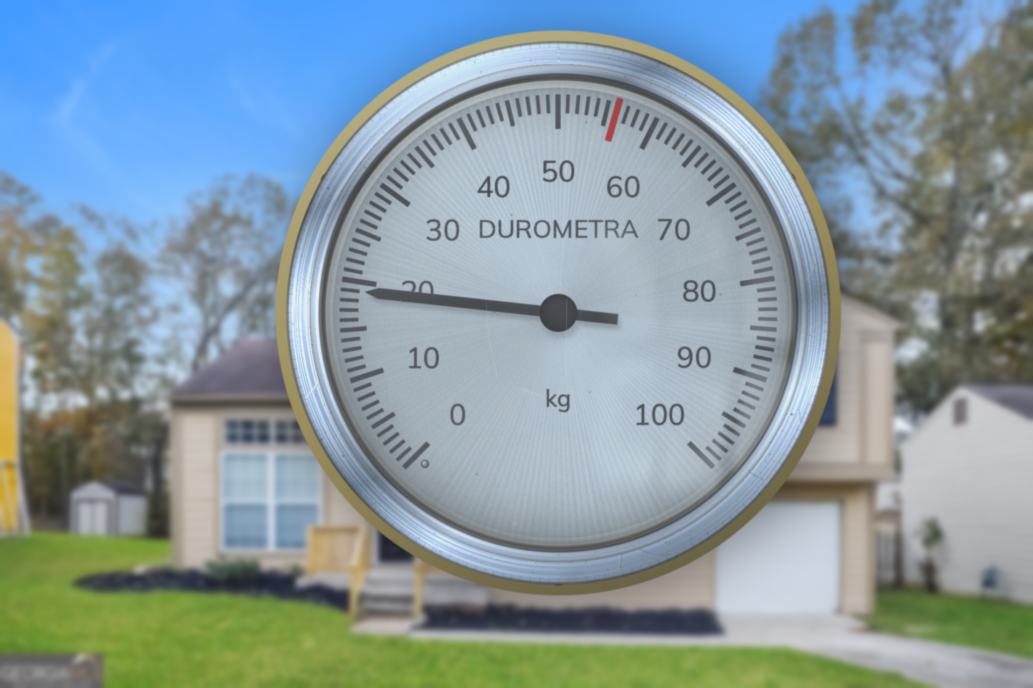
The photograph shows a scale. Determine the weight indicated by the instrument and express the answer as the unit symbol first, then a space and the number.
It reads kg 19
